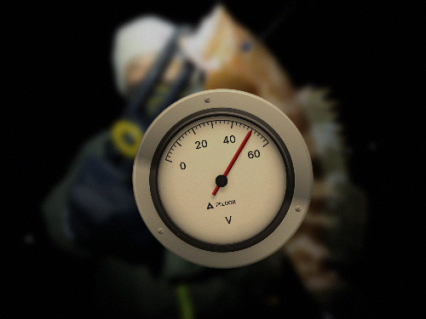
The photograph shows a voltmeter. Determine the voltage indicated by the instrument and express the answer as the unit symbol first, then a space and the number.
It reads V 50
